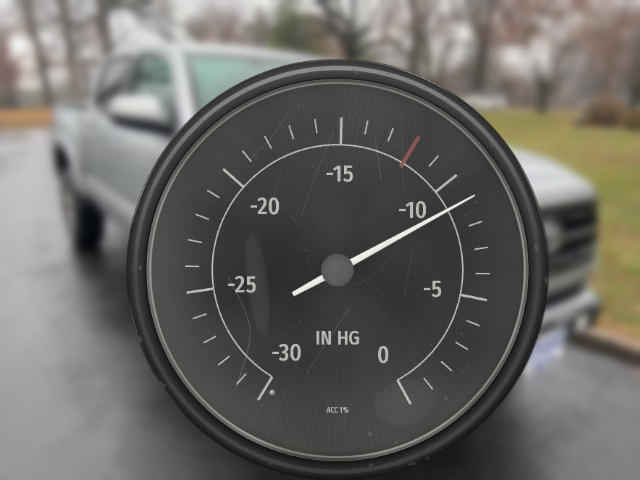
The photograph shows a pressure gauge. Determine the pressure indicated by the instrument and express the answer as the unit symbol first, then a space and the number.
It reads inHg -9
